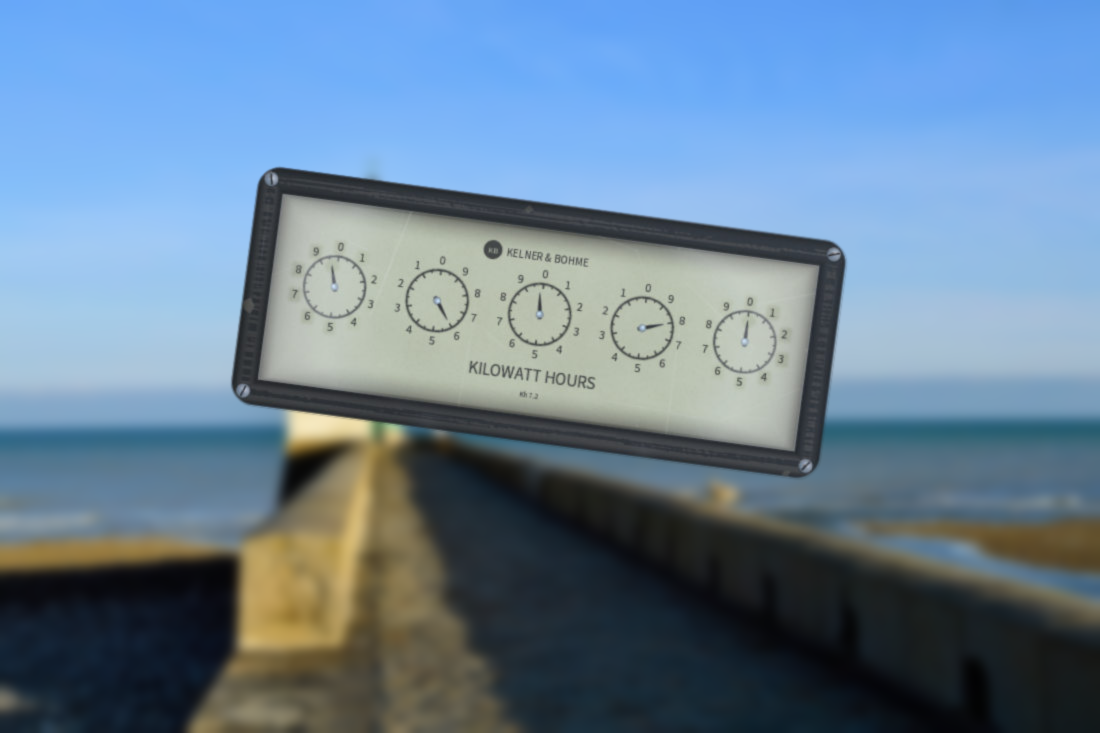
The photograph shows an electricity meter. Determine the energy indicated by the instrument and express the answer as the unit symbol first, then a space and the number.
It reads kWh 95980
